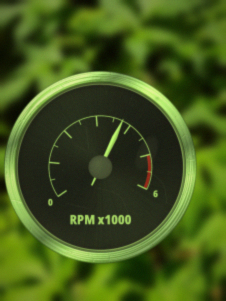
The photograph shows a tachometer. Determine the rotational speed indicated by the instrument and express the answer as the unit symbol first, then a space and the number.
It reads rpm 3750
